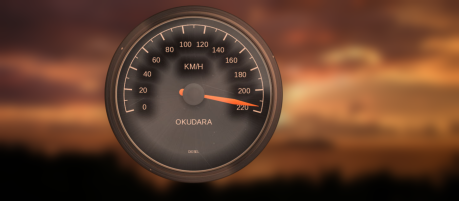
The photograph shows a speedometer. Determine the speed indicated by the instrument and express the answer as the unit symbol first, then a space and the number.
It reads km/h 215
